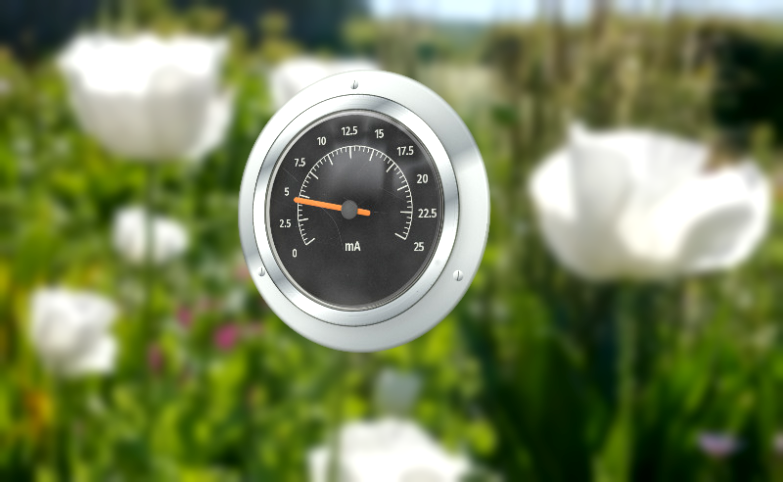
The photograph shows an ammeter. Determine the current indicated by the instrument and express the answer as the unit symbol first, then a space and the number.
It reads mA 4.5
